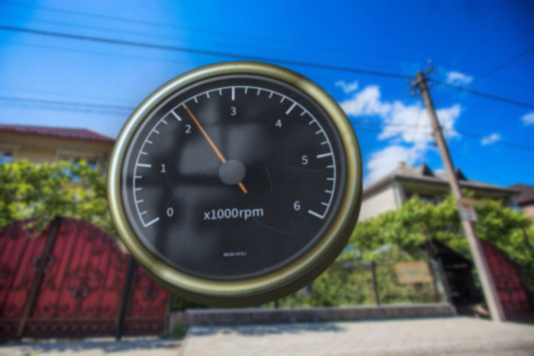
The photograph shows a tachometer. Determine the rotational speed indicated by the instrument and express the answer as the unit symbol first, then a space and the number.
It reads rpm 2200
